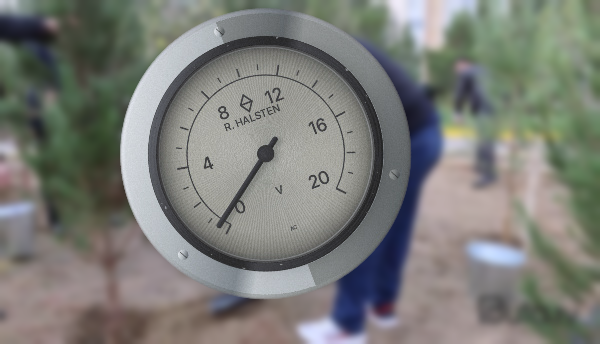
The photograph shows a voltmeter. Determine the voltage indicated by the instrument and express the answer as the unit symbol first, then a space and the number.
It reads V 0.5
